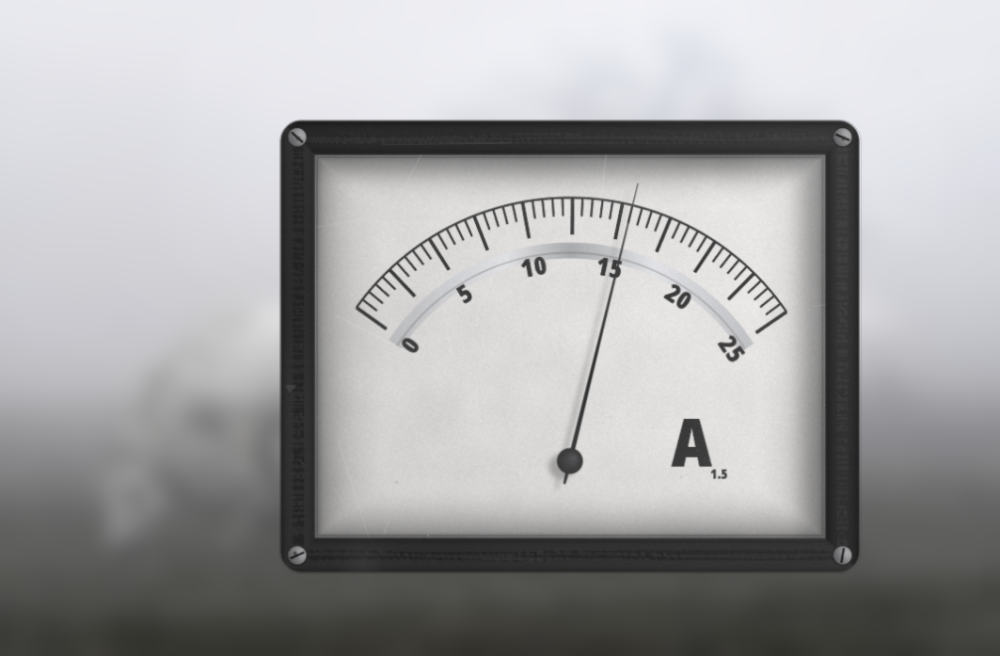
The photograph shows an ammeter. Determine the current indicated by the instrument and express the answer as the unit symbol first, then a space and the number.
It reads A 15.5
